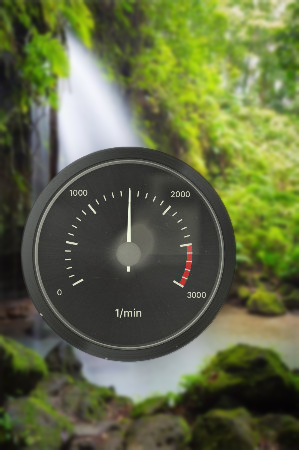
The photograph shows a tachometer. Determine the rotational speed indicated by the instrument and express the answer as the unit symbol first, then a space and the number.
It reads rpm 1500
